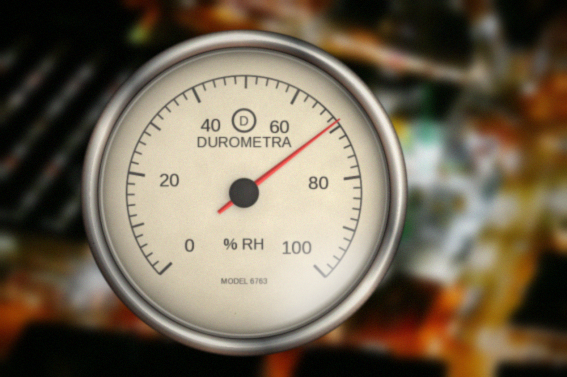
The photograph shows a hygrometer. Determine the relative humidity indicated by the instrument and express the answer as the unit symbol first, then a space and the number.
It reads % 69
